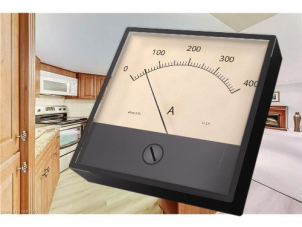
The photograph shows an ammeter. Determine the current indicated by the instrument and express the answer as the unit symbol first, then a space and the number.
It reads A 50
